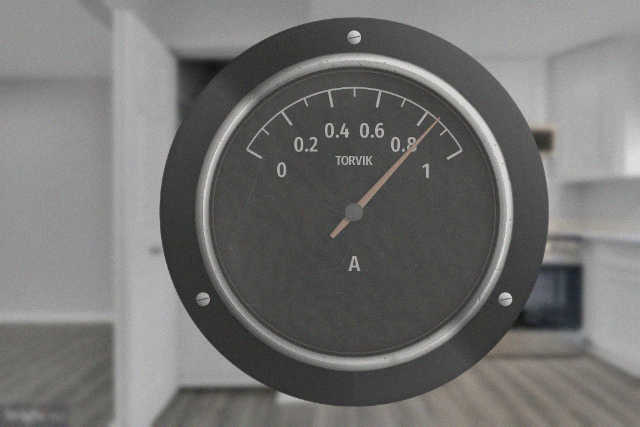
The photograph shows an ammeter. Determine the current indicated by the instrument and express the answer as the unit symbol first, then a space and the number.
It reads A 0.85
